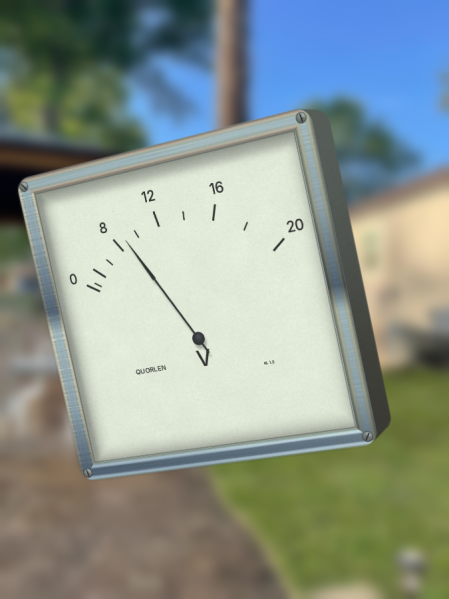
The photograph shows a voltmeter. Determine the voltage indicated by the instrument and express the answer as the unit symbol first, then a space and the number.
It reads V 9
